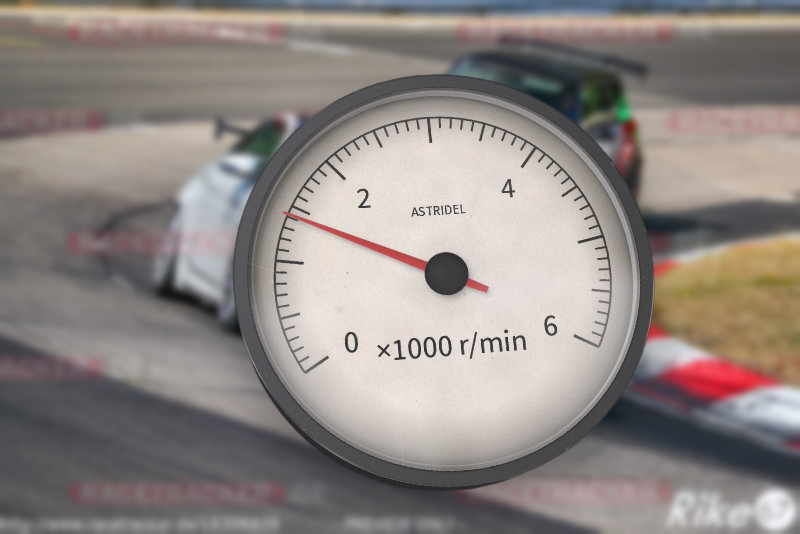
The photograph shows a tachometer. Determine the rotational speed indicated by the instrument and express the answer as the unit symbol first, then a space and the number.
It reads rpm 1400
